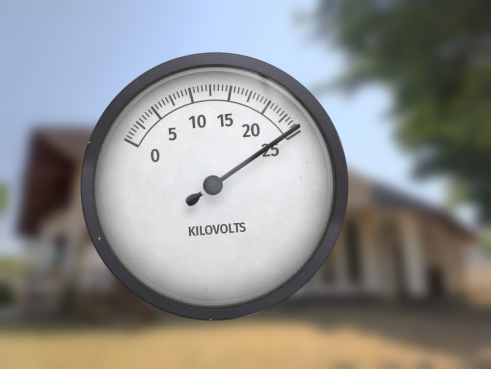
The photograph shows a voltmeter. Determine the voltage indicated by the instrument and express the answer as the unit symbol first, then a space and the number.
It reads kV 24.5
